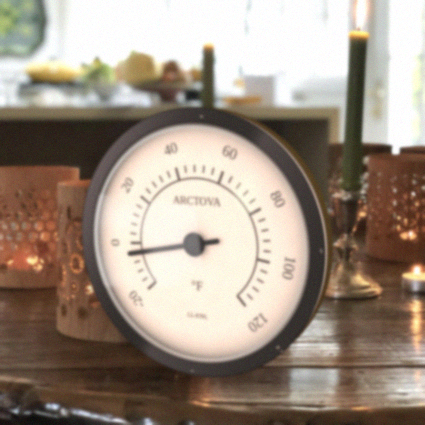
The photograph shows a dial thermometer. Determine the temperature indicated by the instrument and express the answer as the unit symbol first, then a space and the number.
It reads °F -4
